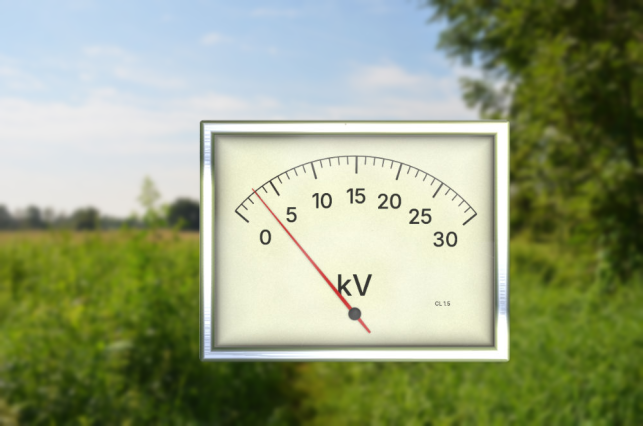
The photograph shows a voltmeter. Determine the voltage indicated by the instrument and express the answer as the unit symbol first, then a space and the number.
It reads kV 3
